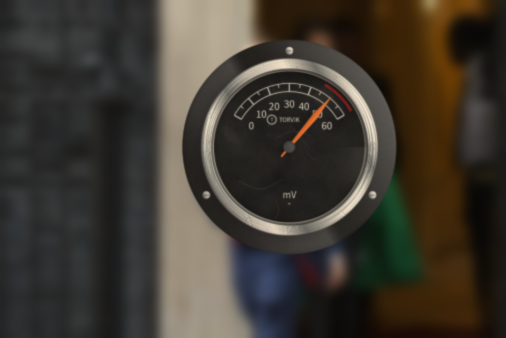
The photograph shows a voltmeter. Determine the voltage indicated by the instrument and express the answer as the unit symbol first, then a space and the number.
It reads mV 50
